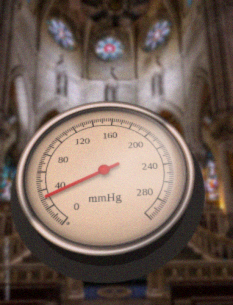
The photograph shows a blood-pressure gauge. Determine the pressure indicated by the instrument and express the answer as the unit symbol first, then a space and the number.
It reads mmHg 30
